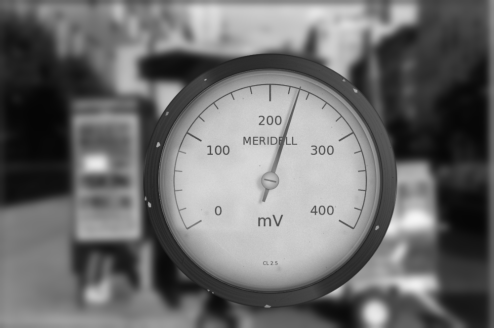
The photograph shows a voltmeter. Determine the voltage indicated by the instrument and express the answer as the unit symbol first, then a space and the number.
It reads mV 230
